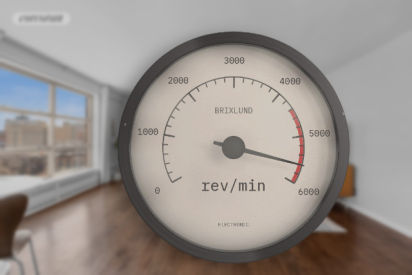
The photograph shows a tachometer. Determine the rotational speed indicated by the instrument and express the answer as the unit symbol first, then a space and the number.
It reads rpm 5600
